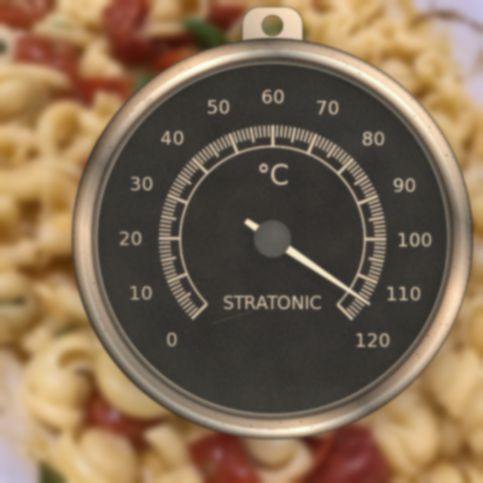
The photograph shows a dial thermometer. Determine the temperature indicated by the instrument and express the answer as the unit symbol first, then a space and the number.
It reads °C 115
